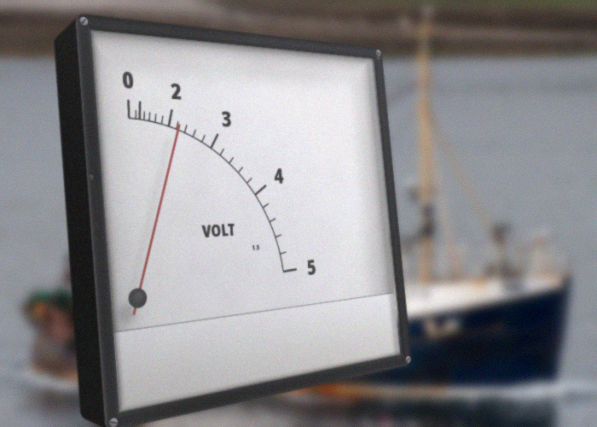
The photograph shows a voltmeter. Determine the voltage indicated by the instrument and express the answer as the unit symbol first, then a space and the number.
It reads V 2.2
